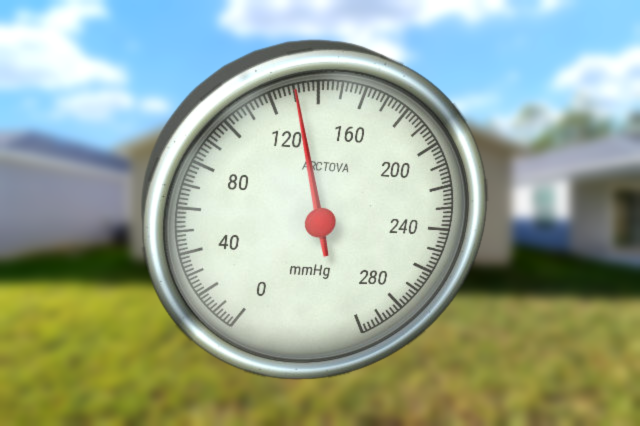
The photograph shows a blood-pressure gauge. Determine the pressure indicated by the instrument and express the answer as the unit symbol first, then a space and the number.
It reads mmHg 130
